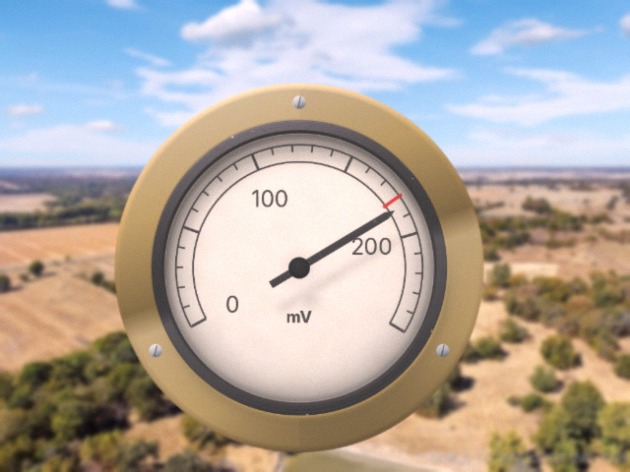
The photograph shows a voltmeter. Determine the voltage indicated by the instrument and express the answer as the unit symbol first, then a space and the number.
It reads mV 185
